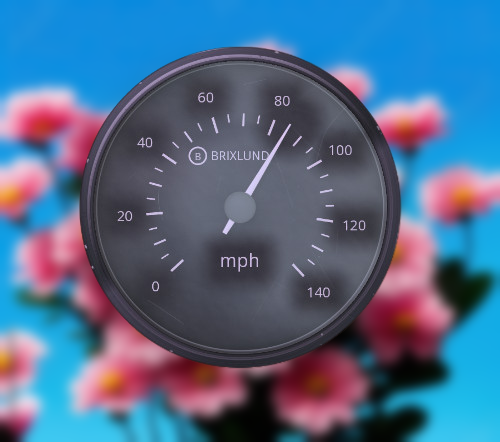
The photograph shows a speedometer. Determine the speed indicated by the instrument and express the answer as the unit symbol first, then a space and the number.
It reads mph 85
